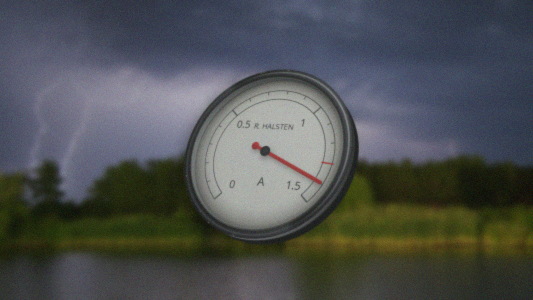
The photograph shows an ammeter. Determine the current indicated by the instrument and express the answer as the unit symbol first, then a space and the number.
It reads A 1.4
